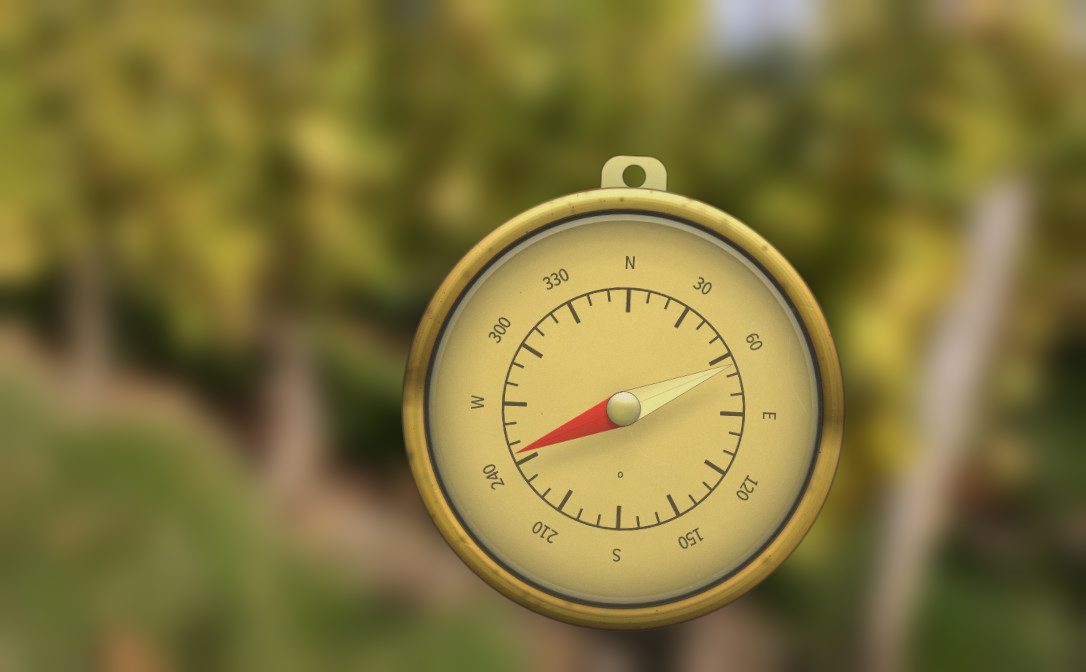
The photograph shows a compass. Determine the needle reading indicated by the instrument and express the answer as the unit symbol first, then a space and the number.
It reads ° 245
